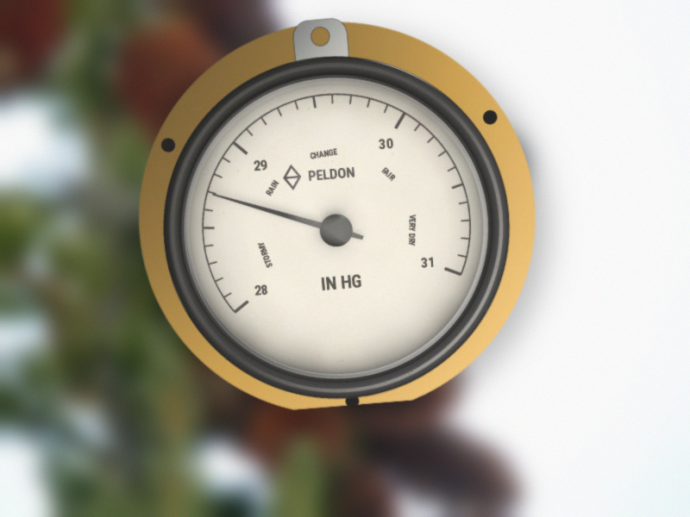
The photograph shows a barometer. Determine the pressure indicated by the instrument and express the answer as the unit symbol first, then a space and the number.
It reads inHg 28.7
